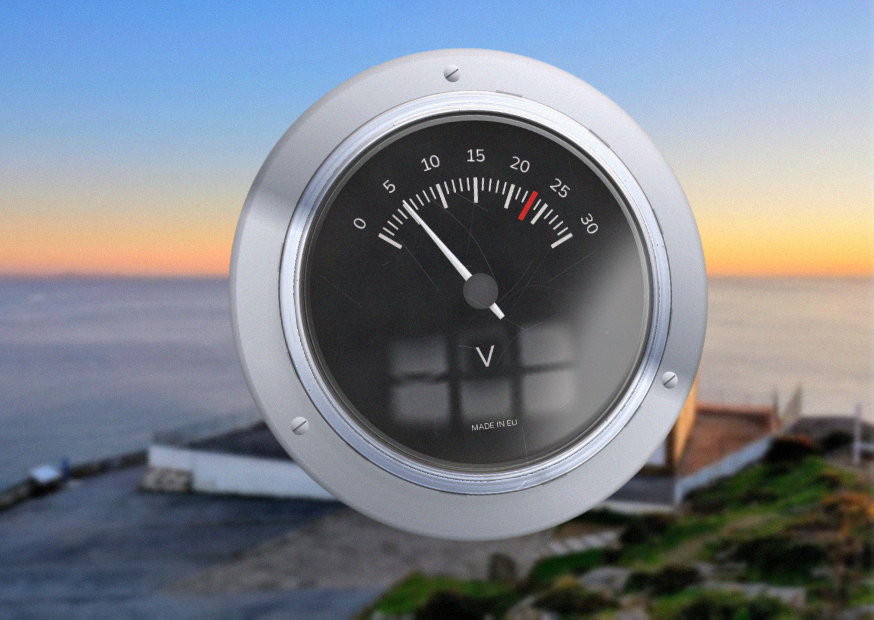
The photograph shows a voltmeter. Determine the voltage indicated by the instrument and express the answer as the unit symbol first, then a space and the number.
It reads V 5
